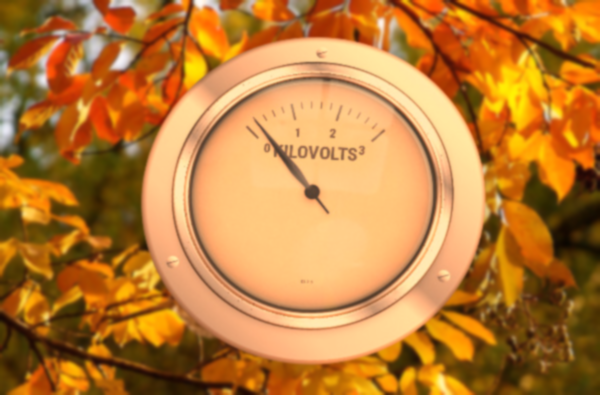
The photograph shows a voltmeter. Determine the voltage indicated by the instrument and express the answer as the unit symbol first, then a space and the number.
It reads kV 0.2
